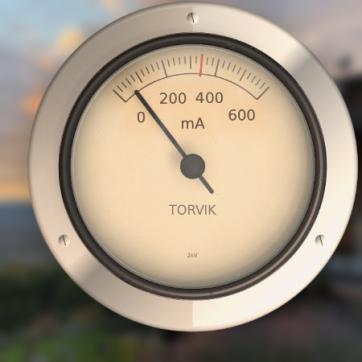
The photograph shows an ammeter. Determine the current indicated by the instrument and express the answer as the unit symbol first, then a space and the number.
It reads mA 60
